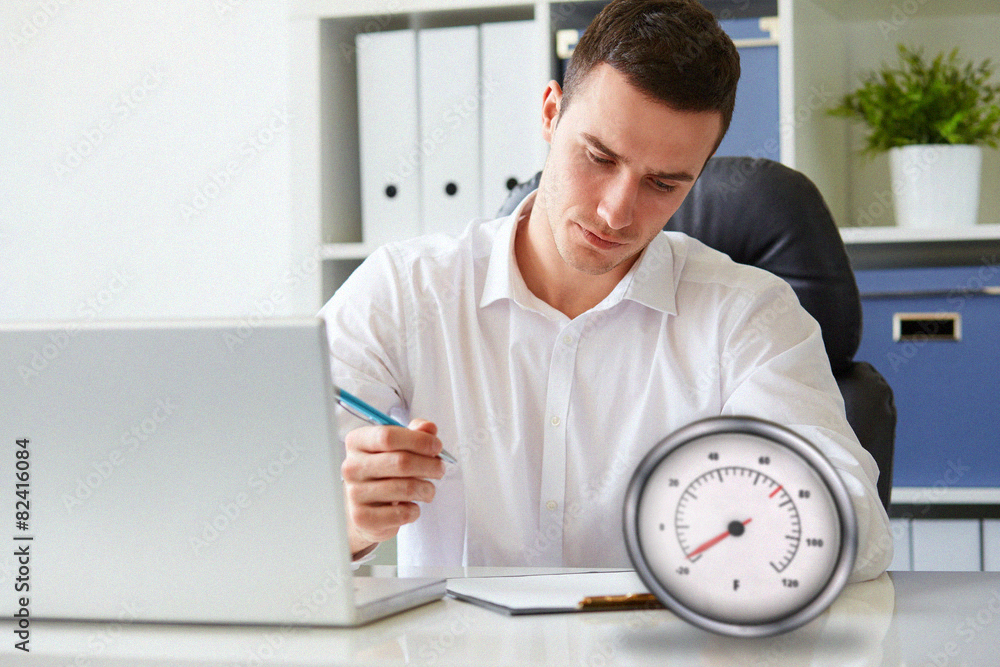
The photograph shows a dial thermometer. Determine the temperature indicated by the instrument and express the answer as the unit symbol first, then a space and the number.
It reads °F -16
